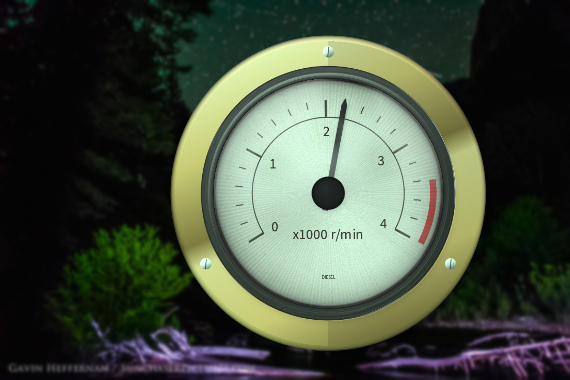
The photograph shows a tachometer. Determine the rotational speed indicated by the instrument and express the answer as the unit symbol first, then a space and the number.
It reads rpm 2200
